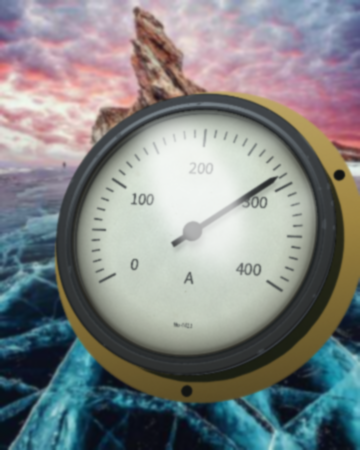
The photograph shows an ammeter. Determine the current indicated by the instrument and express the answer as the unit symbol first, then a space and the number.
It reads A 290
